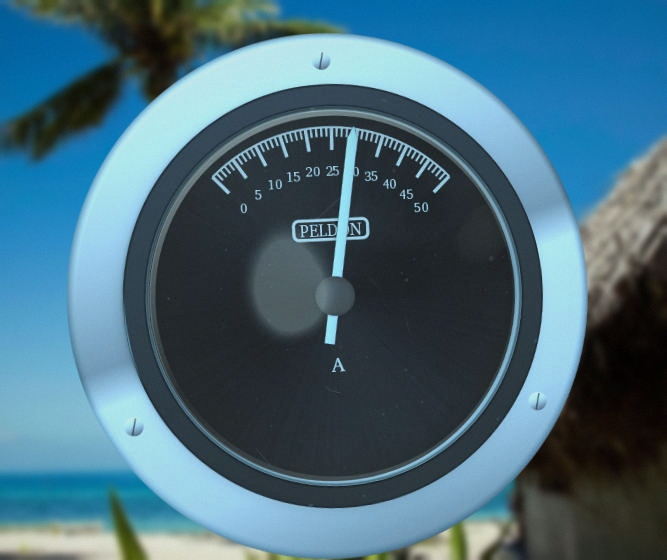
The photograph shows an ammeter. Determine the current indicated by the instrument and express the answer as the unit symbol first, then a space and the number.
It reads A 29
